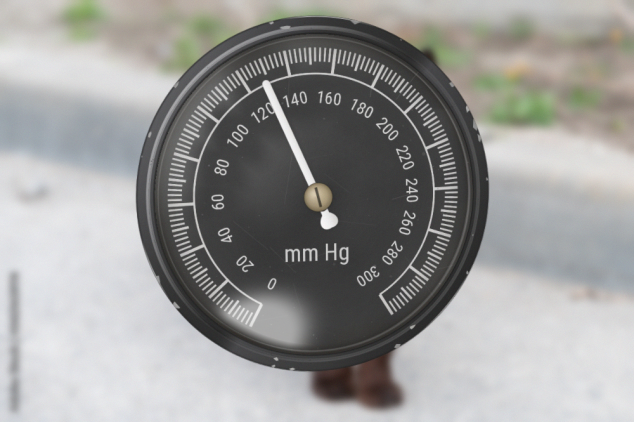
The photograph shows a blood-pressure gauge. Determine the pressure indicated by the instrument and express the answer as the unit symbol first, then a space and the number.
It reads mmHg 128
